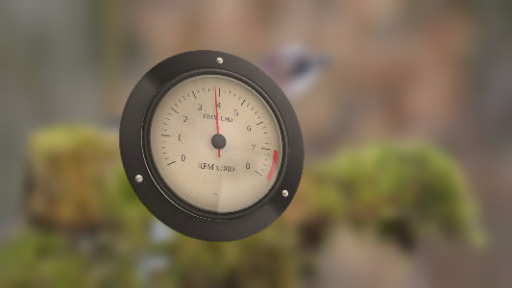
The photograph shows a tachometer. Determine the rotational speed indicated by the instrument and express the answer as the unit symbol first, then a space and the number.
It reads rpm 3800
